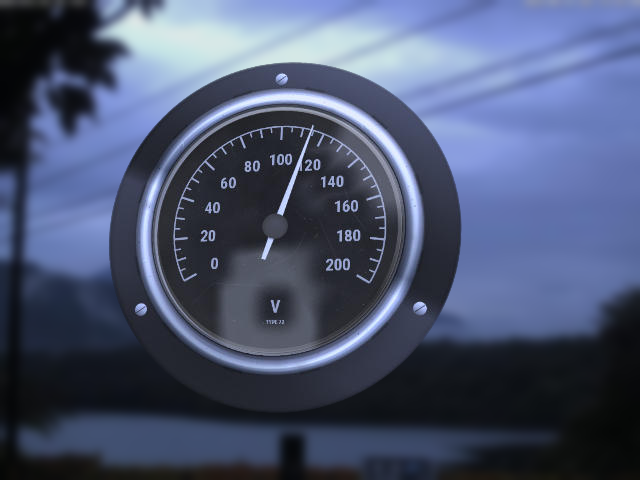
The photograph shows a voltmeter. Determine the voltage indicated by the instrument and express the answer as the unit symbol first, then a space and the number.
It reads V 115
